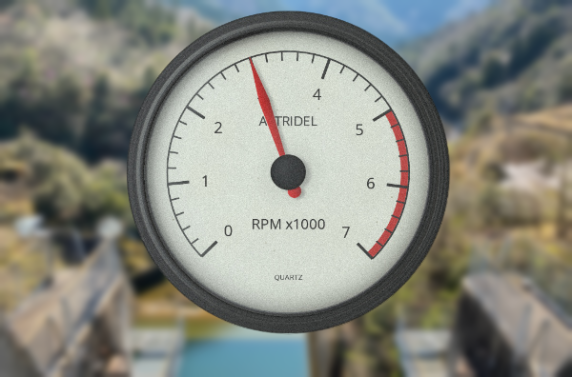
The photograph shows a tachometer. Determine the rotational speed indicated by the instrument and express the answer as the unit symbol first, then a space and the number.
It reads rpm 3000
